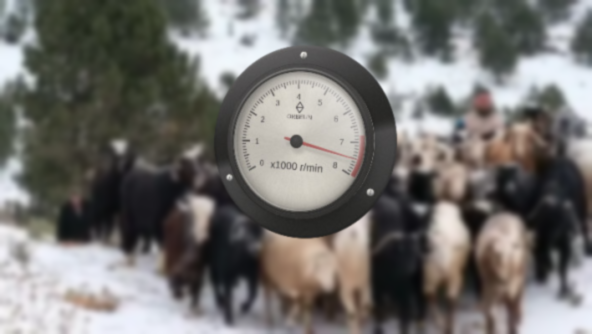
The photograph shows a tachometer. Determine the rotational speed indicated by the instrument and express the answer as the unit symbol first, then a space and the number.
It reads rpm 7500
